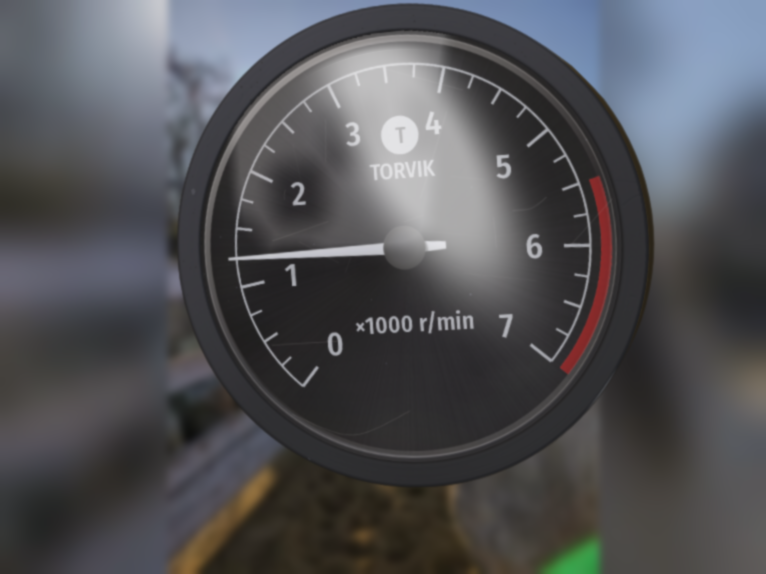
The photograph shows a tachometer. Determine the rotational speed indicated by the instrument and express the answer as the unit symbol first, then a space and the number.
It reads rpm 1250
